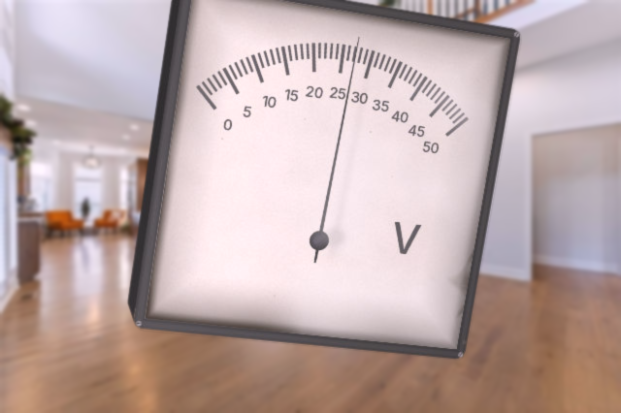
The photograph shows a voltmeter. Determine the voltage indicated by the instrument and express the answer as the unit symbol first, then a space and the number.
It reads V 27
